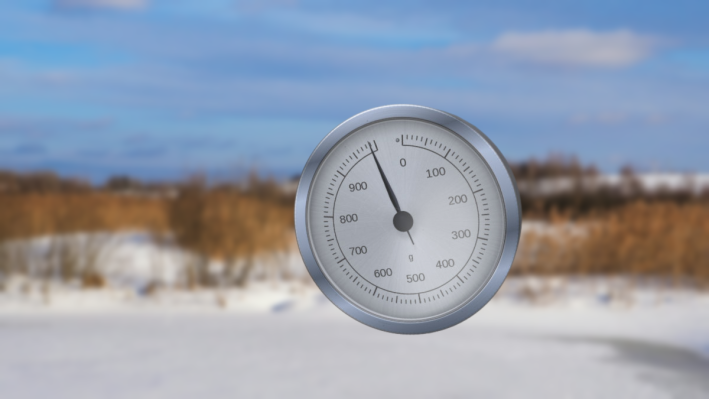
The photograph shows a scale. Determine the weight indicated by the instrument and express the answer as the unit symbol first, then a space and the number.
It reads g 990
